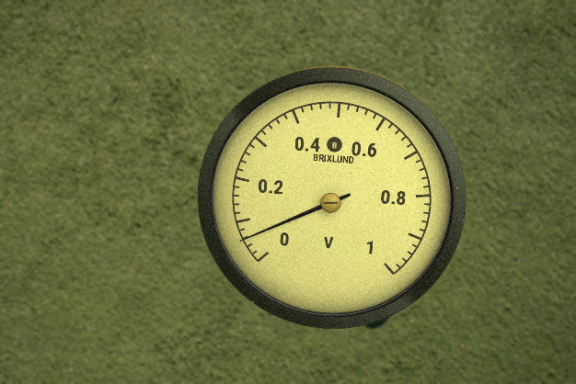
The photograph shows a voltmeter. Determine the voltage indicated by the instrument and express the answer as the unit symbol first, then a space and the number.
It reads V 0.06
